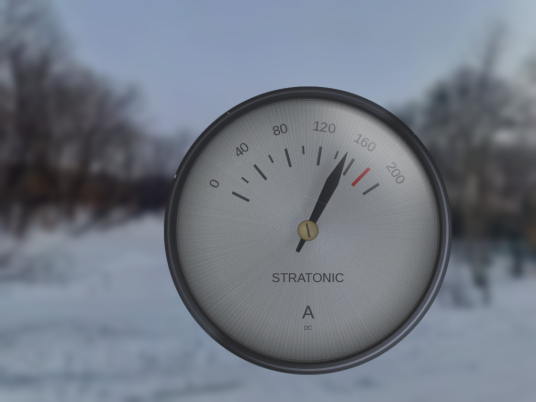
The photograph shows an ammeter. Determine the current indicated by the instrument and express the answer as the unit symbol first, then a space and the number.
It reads A 150
